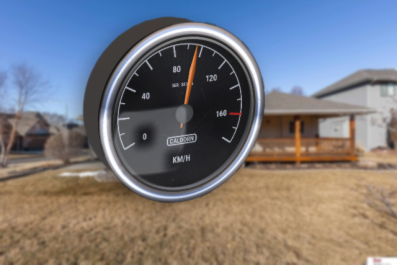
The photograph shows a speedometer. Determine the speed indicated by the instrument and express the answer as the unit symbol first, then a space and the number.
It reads km/h 95
